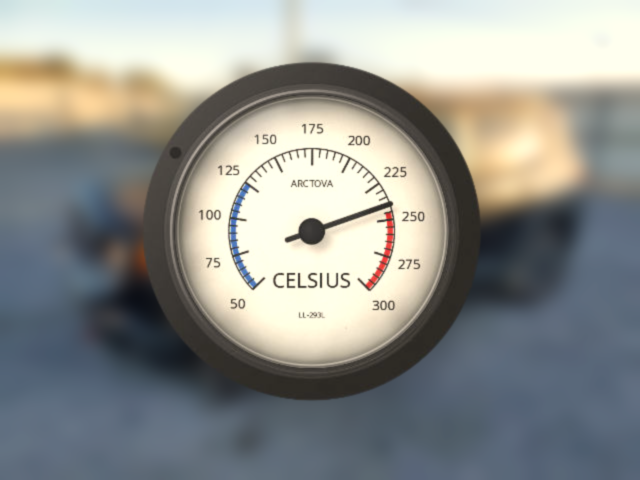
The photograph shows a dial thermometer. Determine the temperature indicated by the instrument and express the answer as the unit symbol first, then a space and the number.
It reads °C 240
